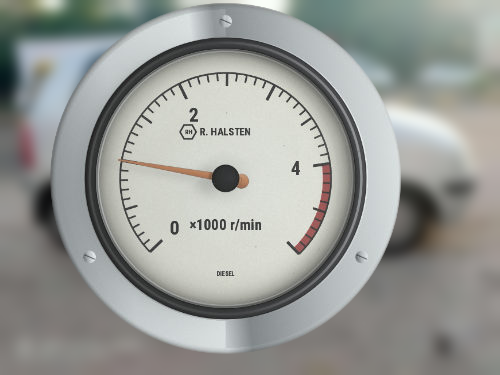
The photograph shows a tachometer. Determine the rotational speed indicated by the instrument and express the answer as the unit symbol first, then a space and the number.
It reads rpm 1000
